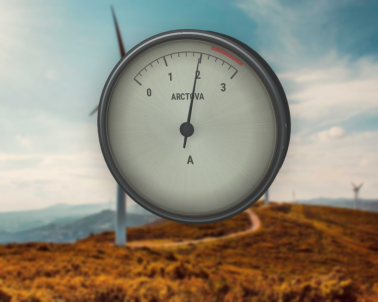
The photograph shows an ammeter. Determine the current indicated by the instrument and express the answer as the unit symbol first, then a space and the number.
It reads A 2
